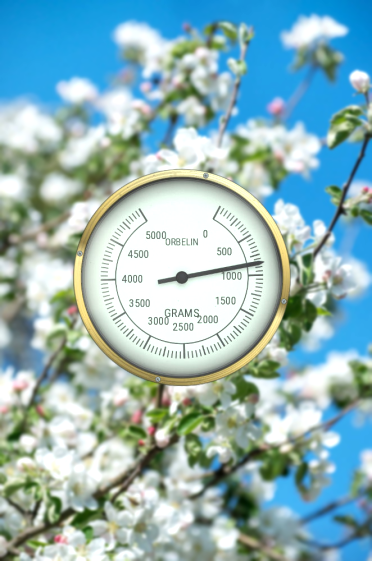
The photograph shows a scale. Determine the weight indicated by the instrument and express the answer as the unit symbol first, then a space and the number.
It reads g 850
